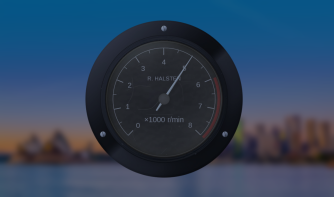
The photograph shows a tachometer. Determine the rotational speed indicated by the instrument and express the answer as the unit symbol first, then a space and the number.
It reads rpm 5000
